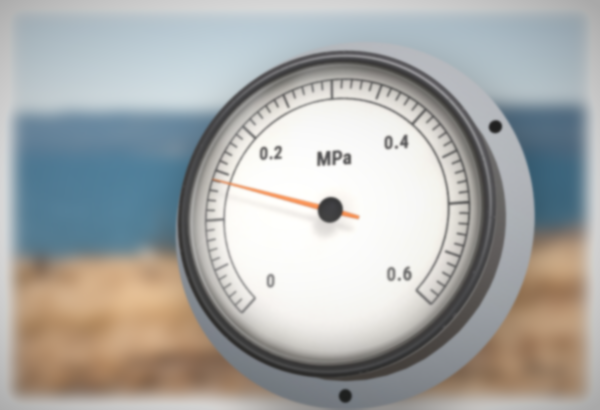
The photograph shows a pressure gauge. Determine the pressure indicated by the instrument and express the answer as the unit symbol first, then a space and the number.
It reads MPa 0.14
